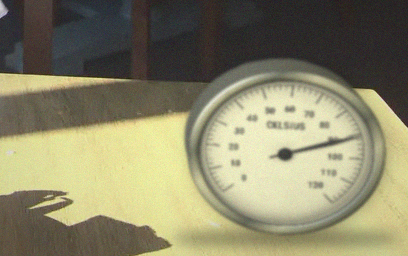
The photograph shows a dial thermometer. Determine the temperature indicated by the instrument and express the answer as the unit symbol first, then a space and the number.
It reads °C 90
